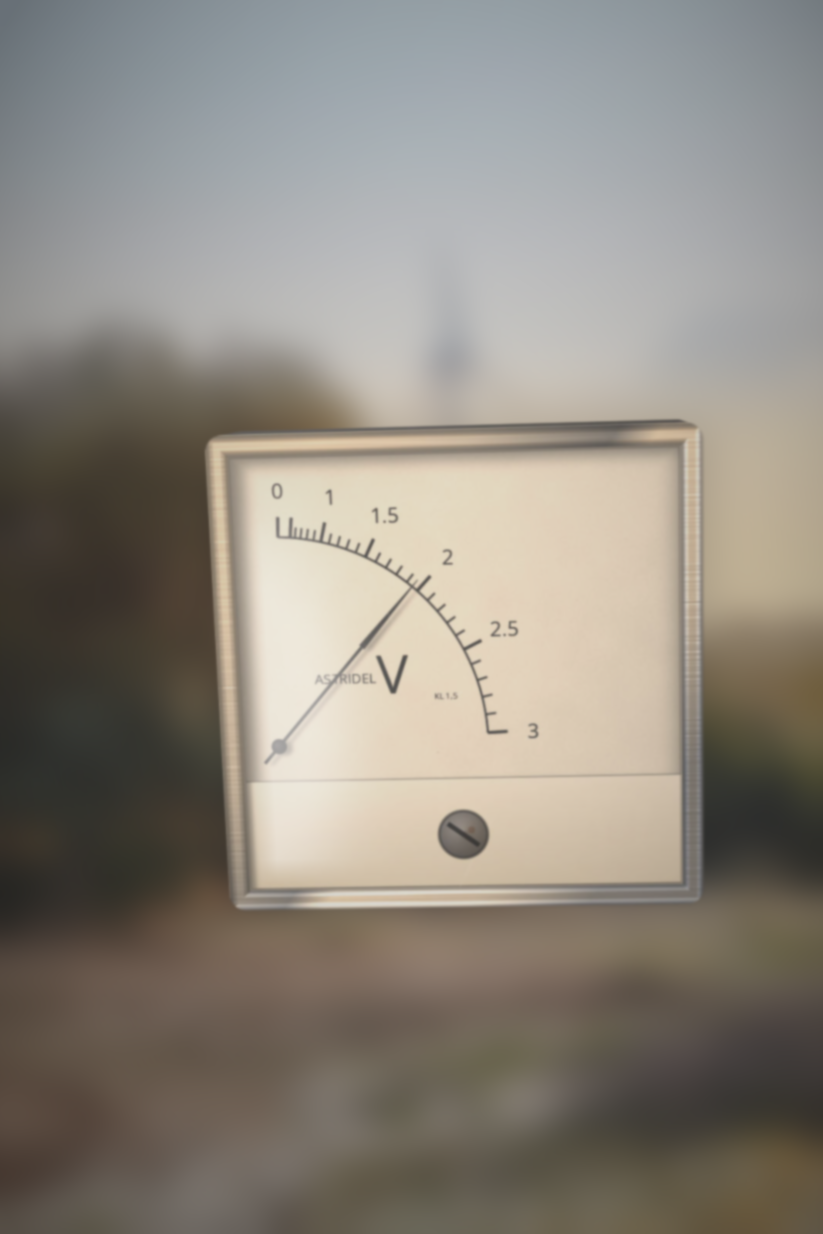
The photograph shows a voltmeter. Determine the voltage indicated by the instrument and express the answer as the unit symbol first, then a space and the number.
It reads V 1.95
